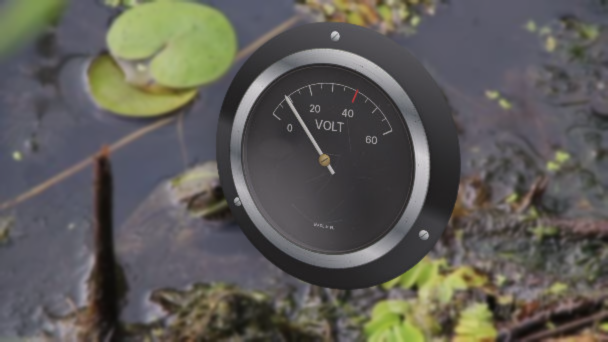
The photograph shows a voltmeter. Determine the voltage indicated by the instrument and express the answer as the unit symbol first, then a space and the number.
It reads V 10
